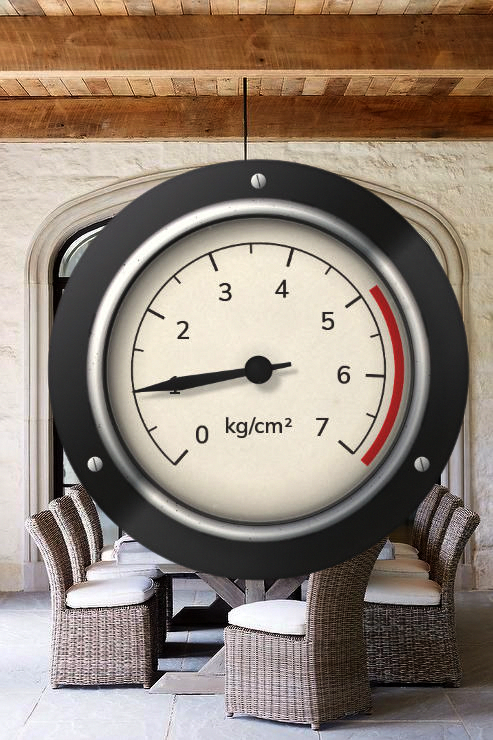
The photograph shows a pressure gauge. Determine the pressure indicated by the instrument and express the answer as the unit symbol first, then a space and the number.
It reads kg/cm² 1
